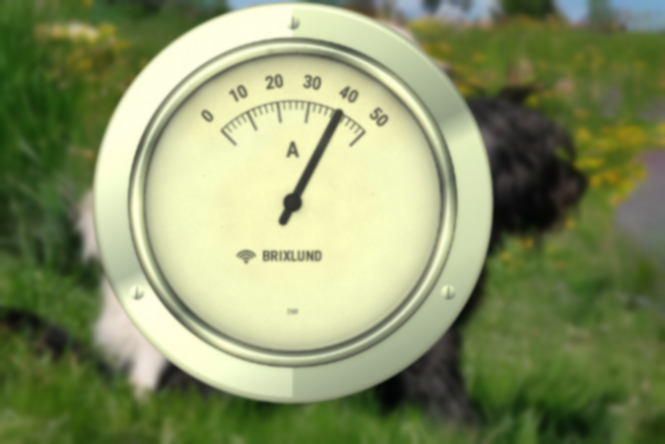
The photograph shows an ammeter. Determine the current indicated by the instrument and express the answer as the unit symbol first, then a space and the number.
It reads A 40
